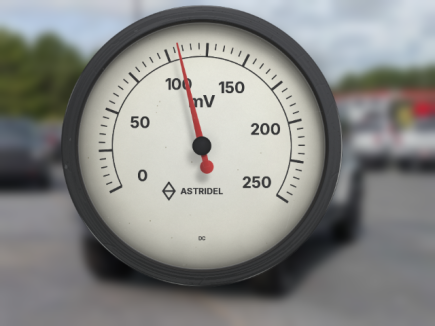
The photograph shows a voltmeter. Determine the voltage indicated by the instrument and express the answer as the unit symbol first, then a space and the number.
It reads mV 107.5
